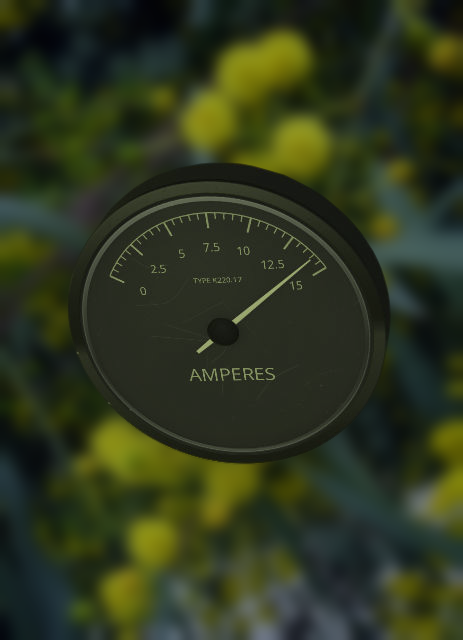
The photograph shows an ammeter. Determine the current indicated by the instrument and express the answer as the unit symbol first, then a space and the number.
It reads A 14
